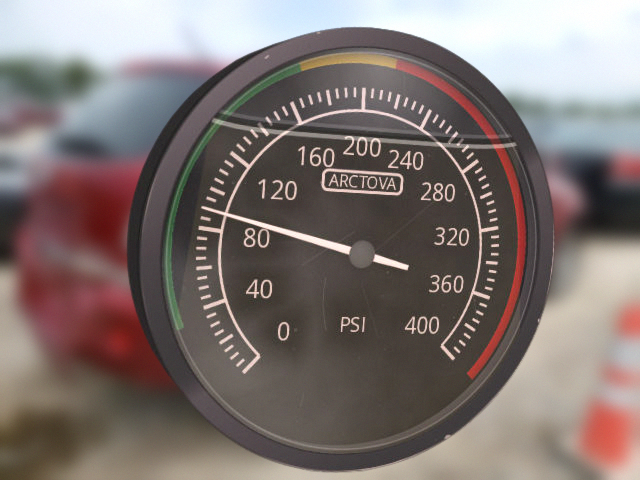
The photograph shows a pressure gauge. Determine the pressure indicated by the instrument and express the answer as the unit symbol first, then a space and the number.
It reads psi 90
